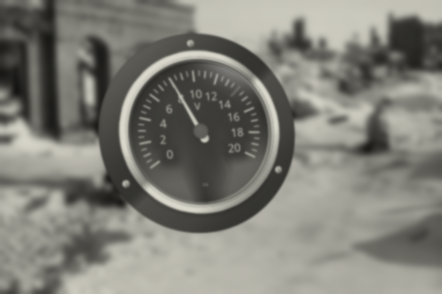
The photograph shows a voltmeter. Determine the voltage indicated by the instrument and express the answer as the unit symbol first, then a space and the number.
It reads V 8
